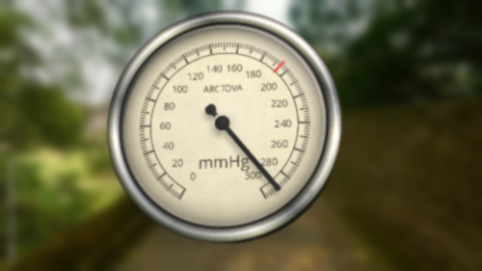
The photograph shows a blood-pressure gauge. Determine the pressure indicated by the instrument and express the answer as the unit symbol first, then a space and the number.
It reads mmHg 290
